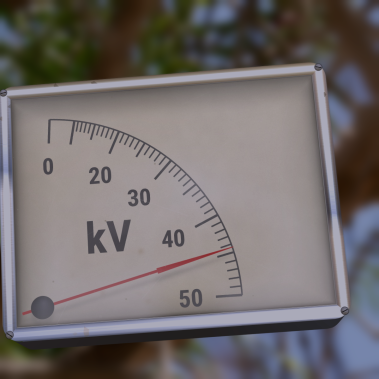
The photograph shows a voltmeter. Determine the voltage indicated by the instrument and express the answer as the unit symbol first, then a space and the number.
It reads kV 44.5
